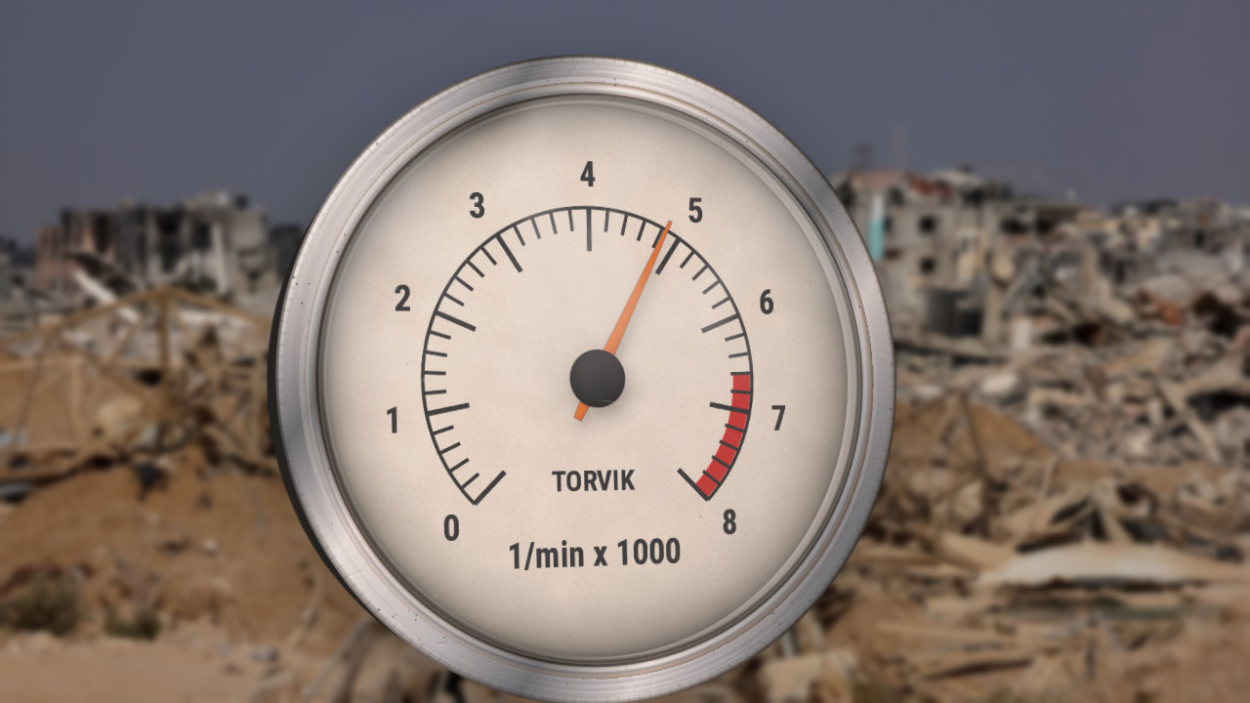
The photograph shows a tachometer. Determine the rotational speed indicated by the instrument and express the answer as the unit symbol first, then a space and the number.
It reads rpm 4800
